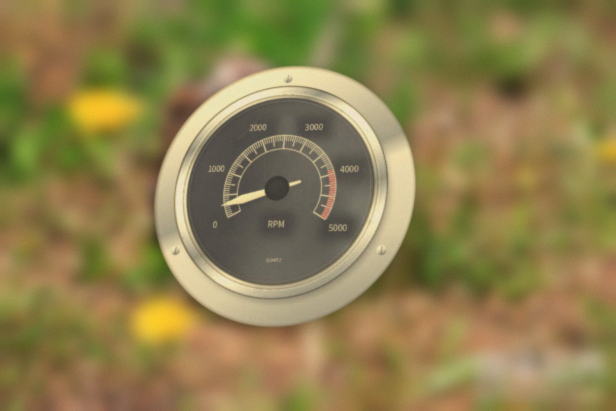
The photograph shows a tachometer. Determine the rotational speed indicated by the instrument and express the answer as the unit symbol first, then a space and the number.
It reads rpm 250
